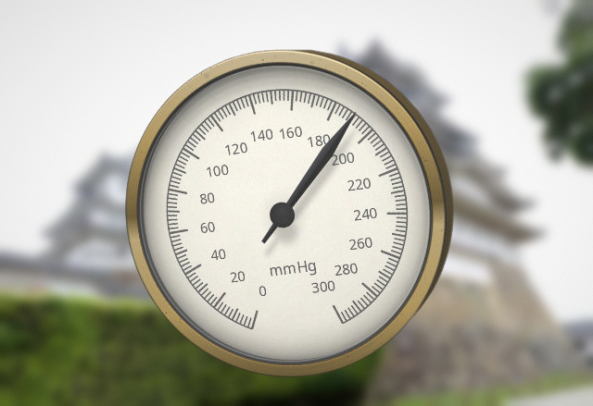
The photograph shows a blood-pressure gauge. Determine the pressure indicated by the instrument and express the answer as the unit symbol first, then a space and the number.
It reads mmHg 190
